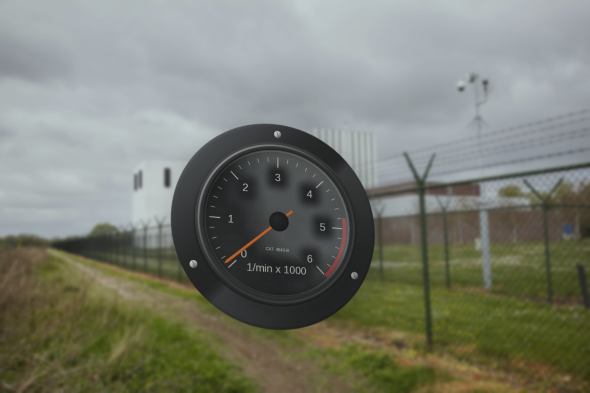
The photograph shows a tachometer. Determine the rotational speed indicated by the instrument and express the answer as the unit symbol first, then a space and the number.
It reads rpm 100
